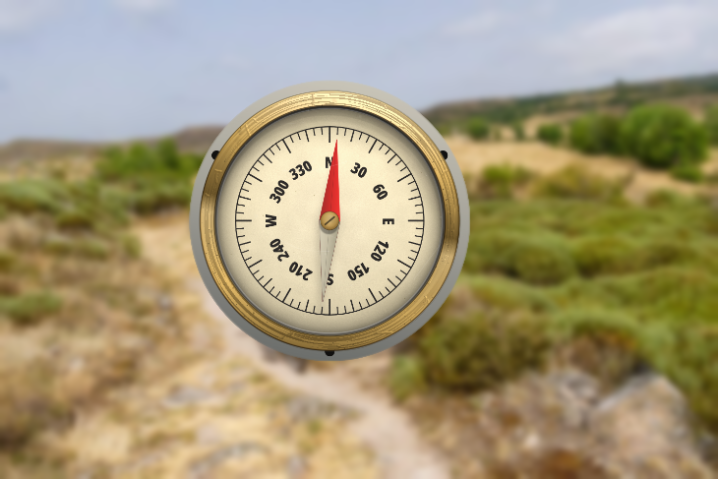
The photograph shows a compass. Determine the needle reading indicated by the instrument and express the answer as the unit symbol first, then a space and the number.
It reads ° 5
